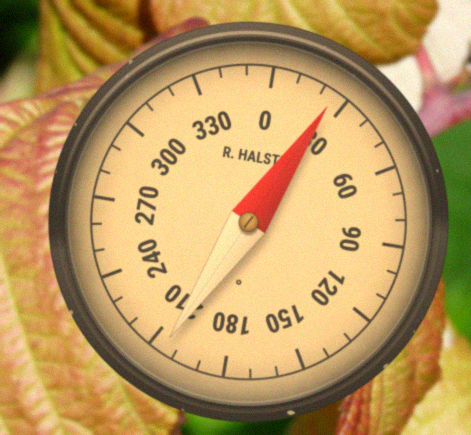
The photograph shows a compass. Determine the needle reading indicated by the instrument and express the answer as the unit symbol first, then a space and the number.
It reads ° 25
